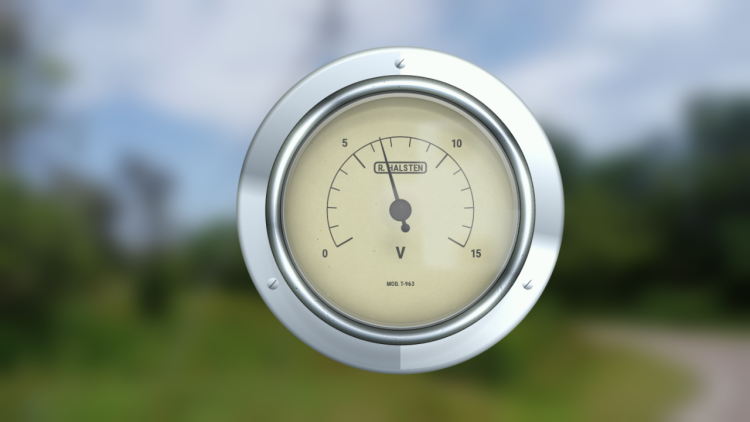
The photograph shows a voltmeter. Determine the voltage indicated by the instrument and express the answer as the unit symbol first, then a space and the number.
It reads V 6.5
